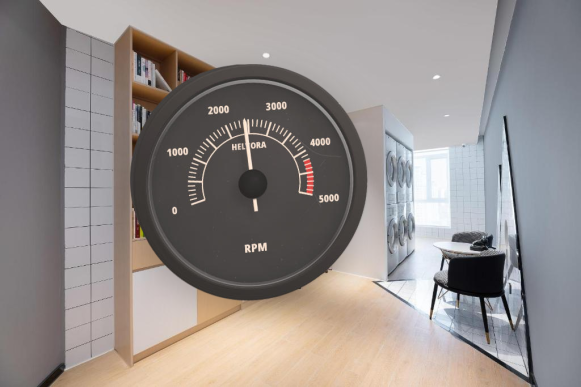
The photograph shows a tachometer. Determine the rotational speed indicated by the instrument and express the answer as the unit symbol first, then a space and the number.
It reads rpm 2400
